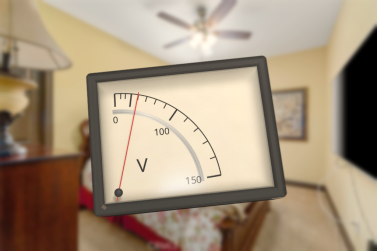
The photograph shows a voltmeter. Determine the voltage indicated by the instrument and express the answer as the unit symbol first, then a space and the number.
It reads V 60
